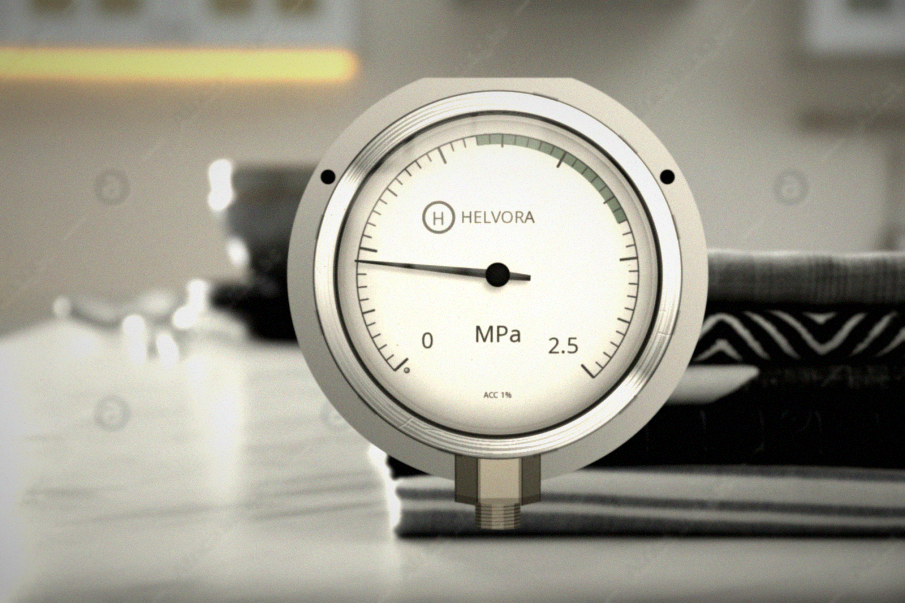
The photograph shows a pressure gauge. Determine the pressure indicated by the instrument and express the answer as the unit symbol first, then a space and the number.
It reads MPa 0.45
